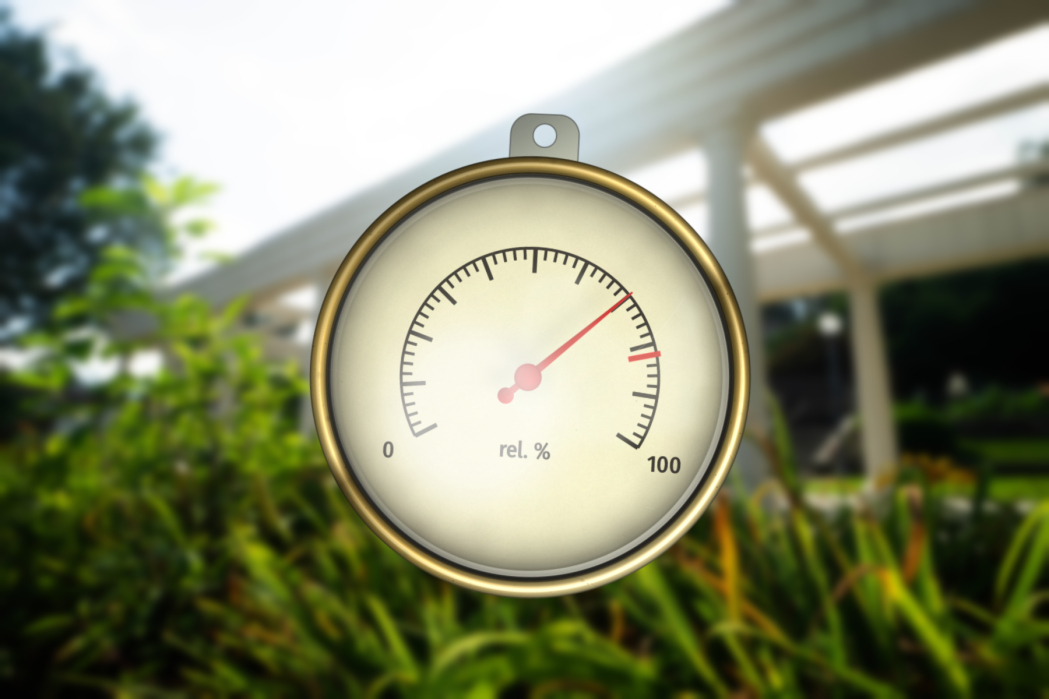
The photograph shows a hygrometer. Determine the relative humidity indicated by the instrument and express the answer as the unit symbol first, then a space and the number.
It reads % 70
